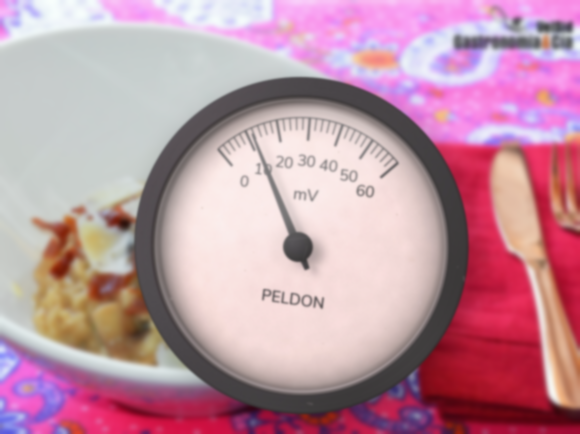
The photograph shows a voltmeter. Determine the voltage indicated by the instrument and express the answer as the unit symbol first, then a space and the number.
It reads mV 12
